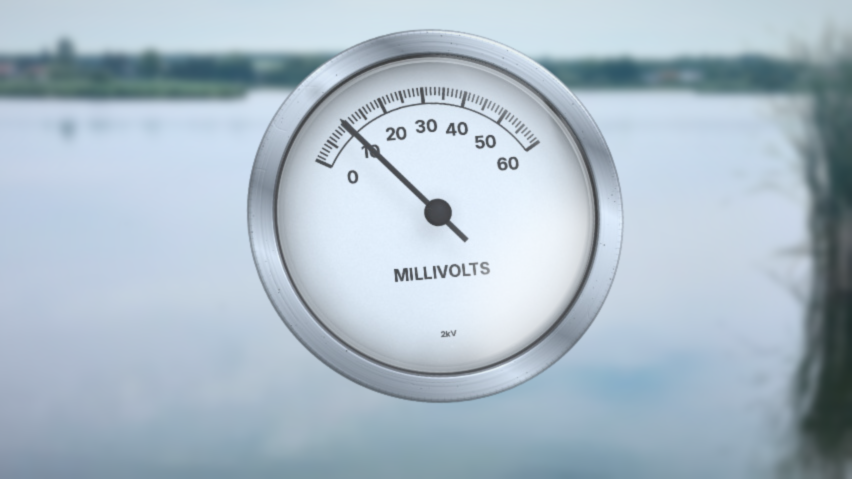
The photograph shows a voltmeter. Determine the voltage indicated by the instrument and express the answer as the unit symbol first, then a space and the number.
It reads mV 10
